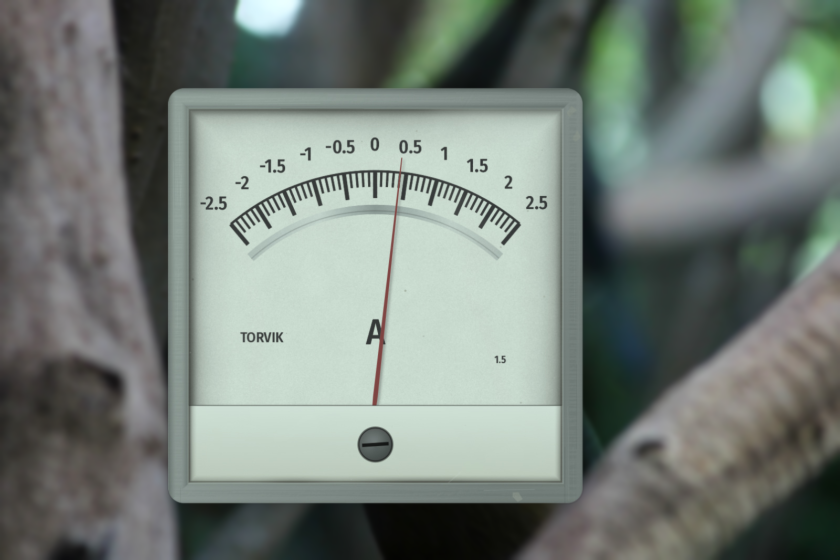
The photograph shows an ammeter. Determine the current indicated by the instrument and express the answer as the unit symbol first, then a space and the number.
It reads A 0.4
